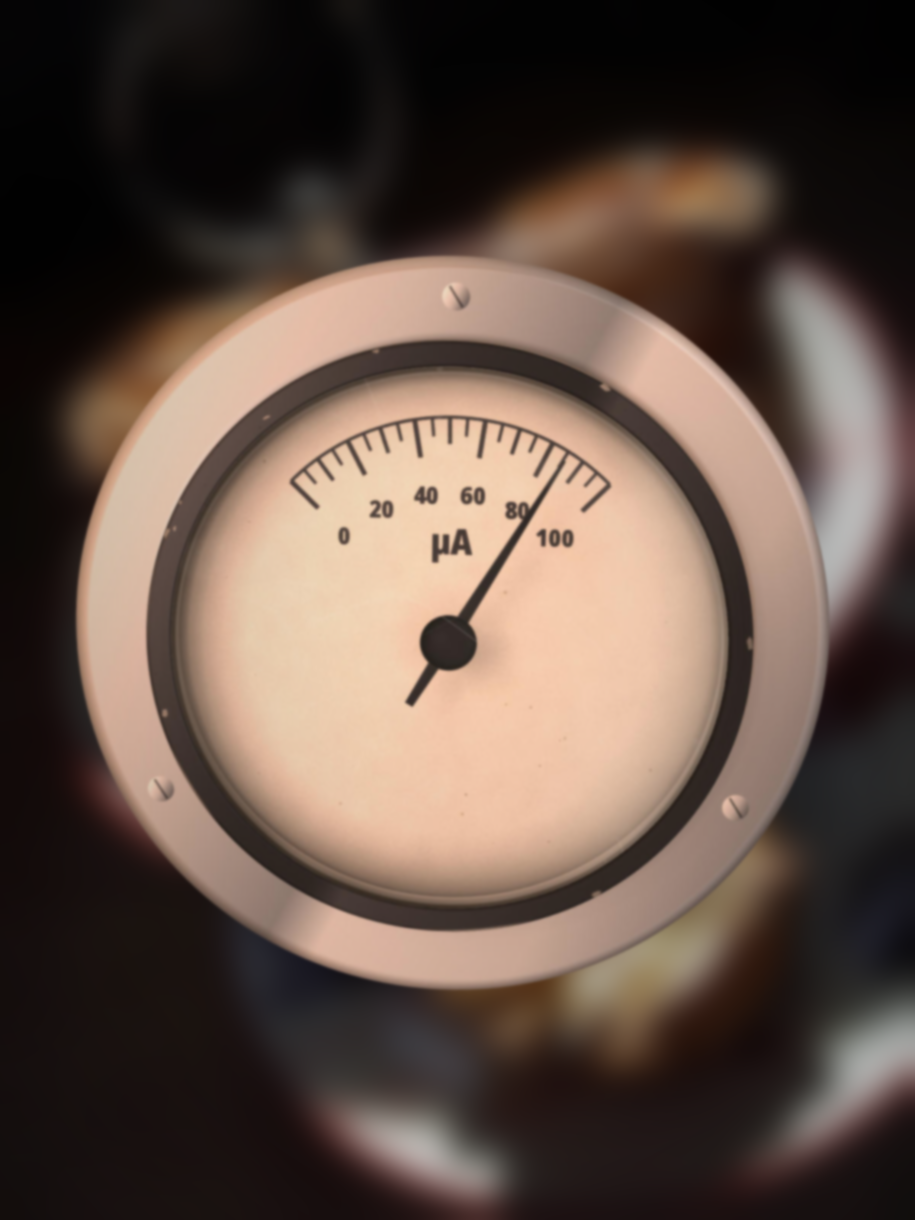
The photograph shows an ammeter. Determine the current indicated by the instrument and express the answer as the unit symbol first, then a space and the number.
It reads µA 85
